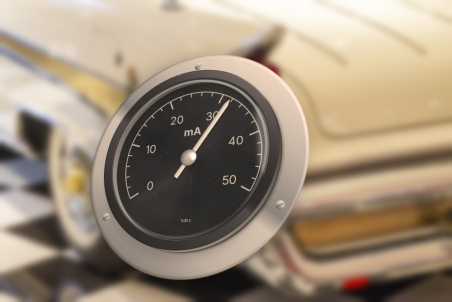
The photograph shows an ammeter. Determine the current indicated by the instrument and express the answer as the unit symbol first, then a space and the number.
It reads mA 32
